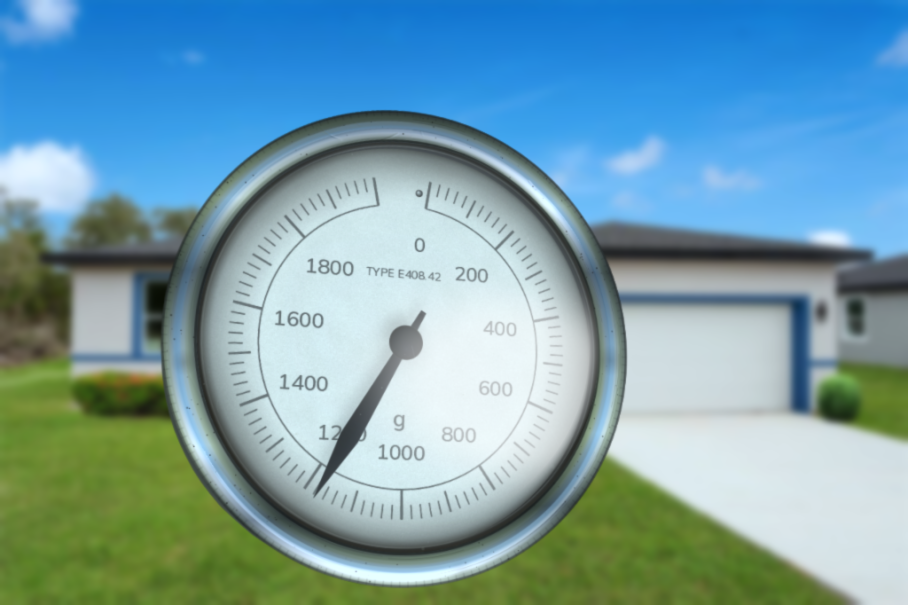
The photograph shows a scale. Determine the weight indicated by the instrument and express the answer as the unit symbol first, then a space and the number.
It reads g 1180
